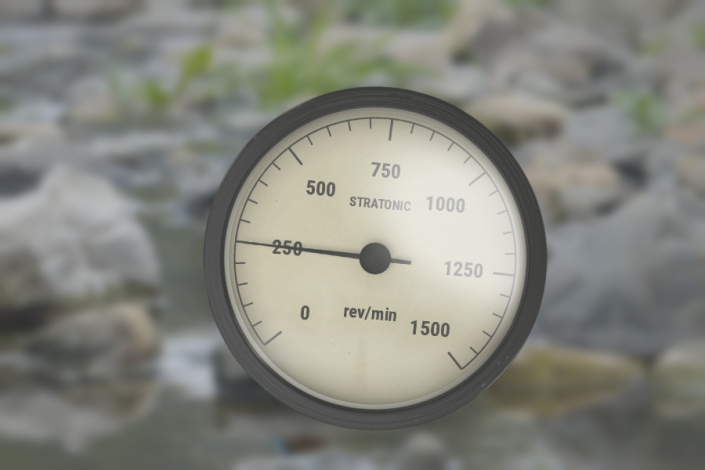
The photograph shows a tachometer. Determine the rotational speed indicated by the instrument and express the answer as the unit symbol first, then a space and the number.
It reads rpm 250
